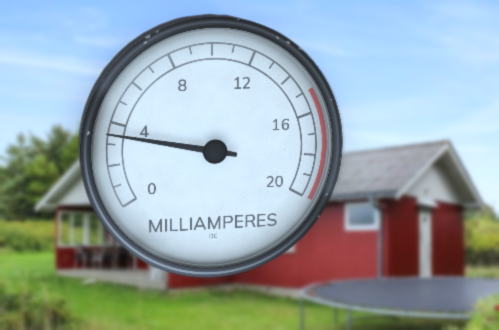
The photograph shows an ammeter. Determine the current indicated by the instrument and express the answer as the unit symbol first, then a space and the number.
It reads mA 3.5
